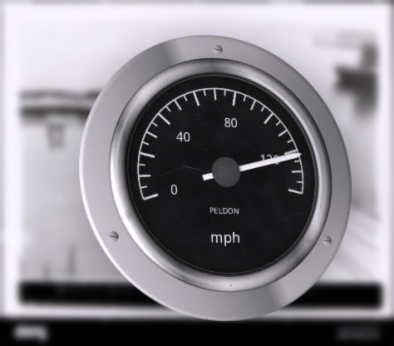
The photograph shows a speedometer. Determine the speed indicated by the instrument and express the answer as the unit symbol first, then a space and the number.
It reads mph 122.5
